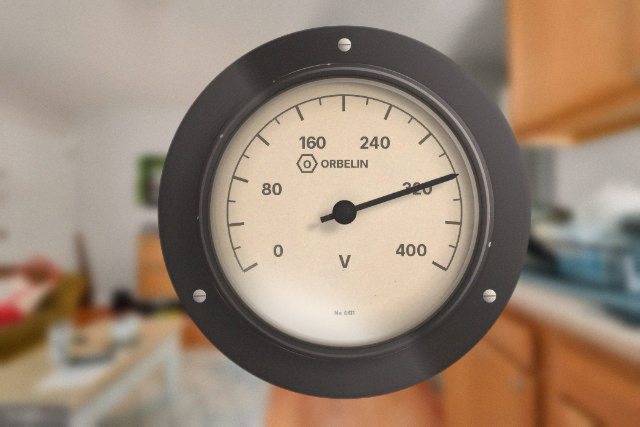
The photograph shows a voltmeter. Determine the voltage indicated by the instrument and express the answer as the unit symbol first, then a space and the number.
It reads V 320
